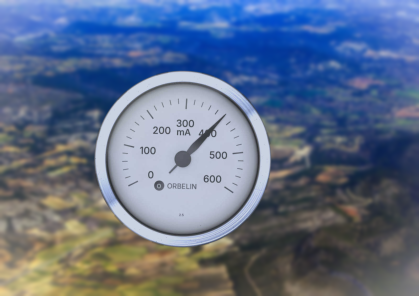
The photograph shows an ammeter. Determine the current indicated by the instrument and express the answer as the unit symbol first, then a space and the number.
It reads mA 400
